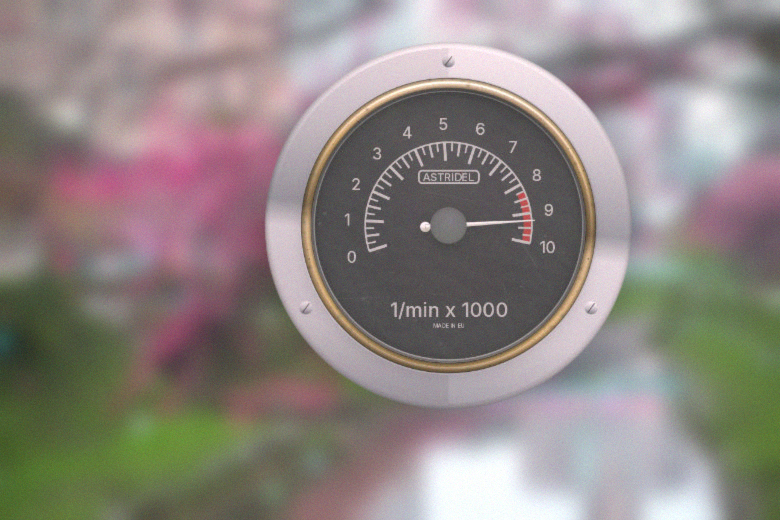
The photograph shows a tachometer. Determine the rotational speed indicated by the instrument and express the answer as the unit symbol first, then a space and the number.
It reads rpm 9250
